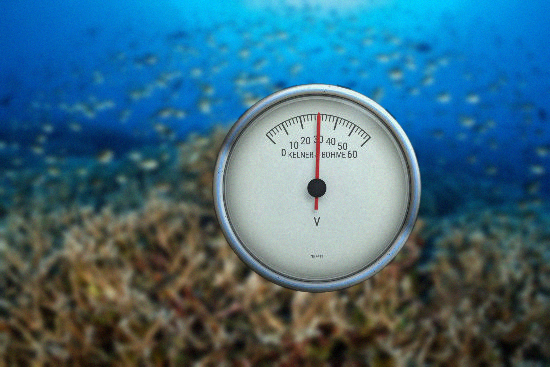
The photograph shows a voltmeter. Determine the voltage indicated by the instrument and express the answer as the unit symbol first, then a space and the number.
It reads V 30
